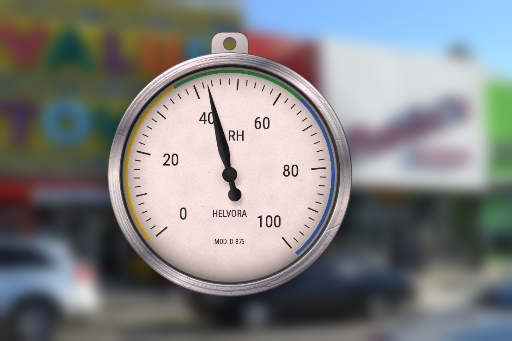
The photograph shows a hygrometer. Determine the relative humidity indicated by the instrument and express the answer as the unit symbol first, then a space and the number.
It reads % 43
